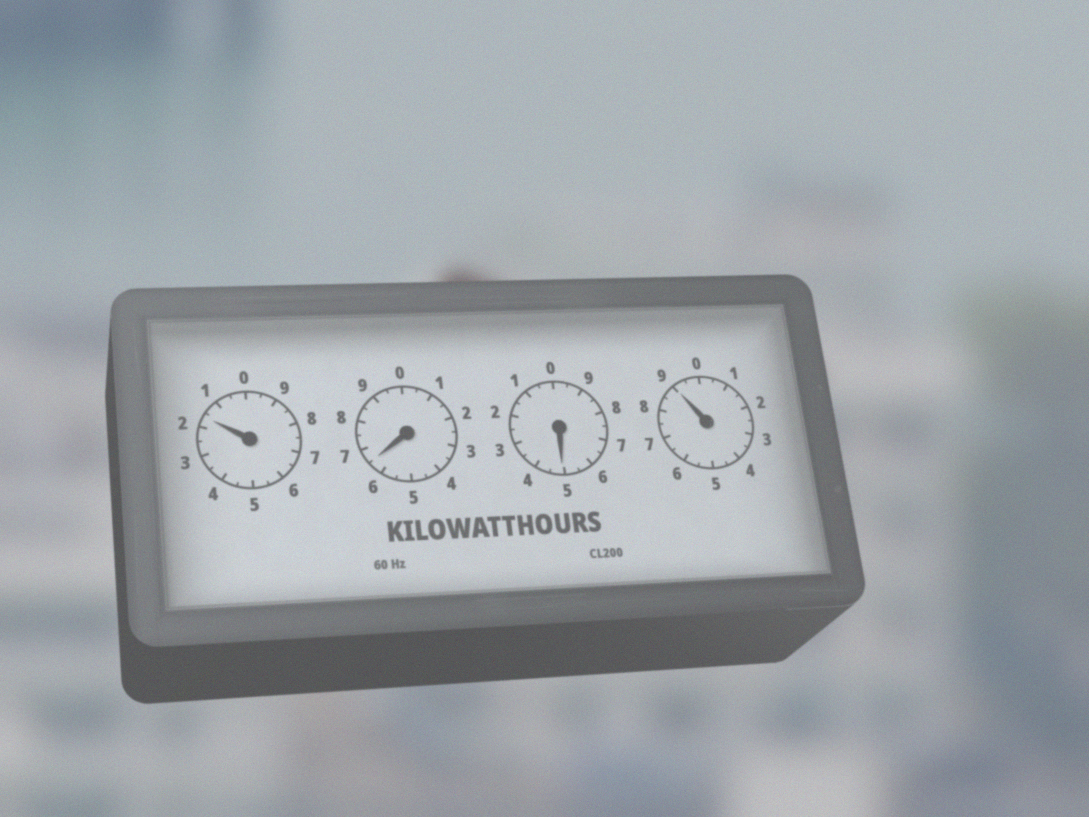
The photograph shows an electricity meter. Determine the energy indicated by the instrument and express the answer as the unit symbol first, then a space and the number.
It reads kWh 1649
